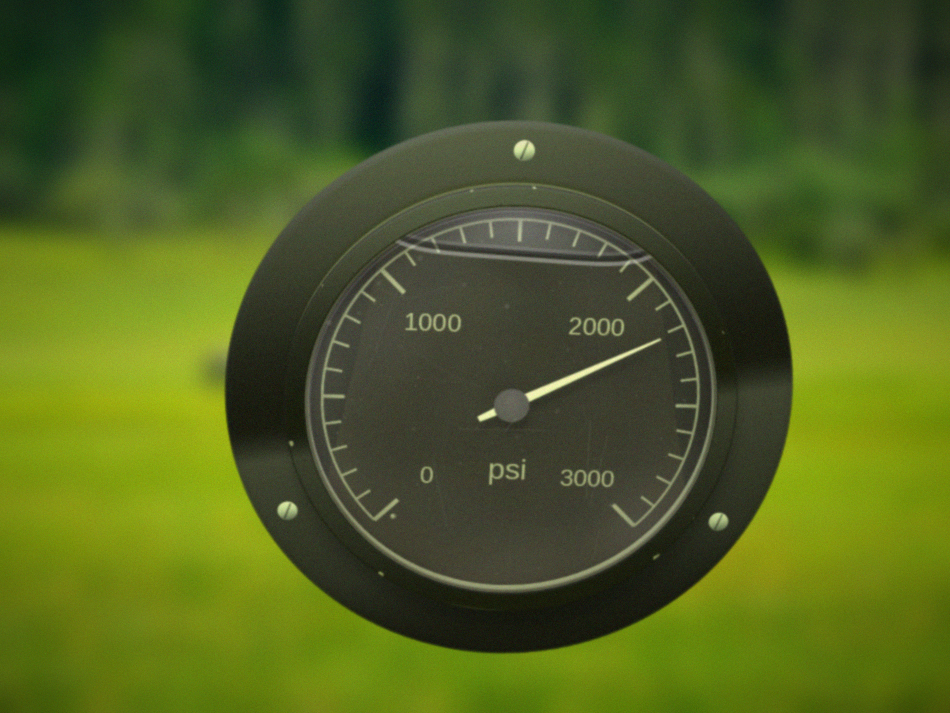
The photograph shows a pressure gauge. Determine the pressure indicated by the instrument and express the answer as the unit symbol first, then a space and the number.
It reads psi 2200
